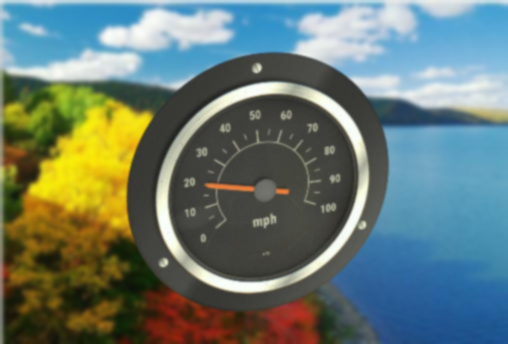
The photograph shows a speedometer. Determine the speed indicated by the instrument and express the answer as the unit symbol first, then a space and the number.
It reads mph 20
